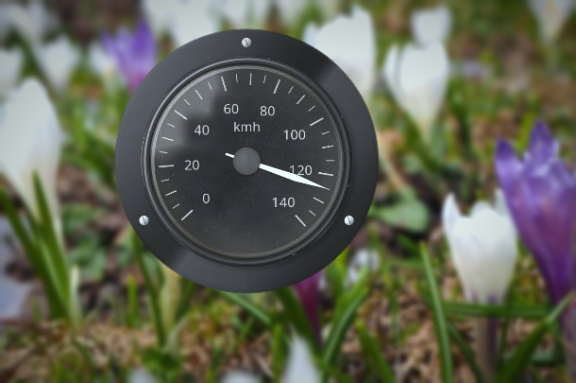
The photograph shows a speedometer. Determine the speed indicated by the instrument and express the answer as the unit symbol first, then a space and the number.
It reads km/h 125
